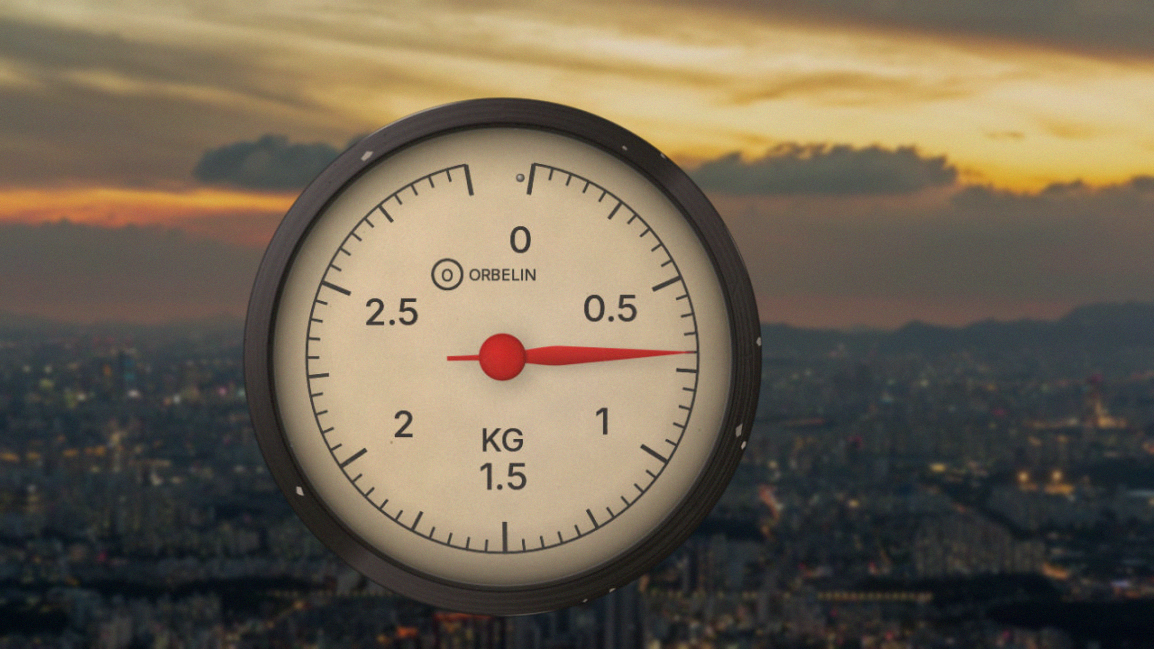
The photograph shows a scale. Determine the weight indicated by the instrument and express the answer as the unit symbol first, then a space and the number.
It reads kg 0.7
